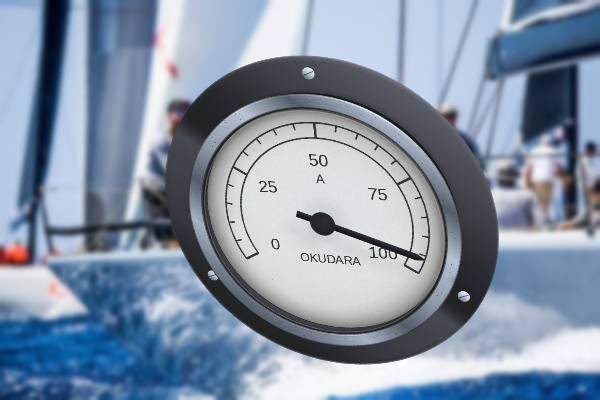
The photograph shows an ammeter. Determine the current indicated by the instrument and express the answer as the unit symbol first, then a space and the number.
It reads A 95
